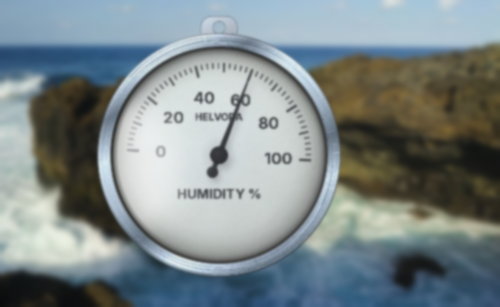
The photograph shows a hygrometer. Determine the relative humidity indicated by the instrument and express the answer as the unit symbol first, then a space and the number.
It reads % 60
